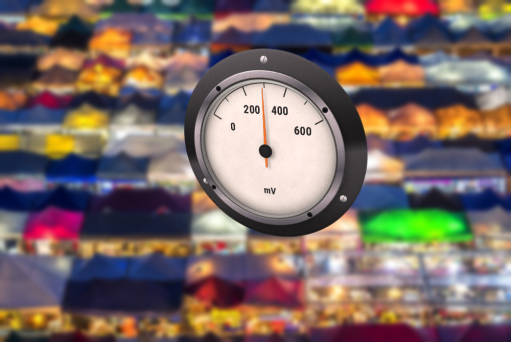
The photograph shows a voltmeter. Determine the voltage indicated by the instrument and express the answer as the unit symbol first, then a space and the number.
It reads mV 300
